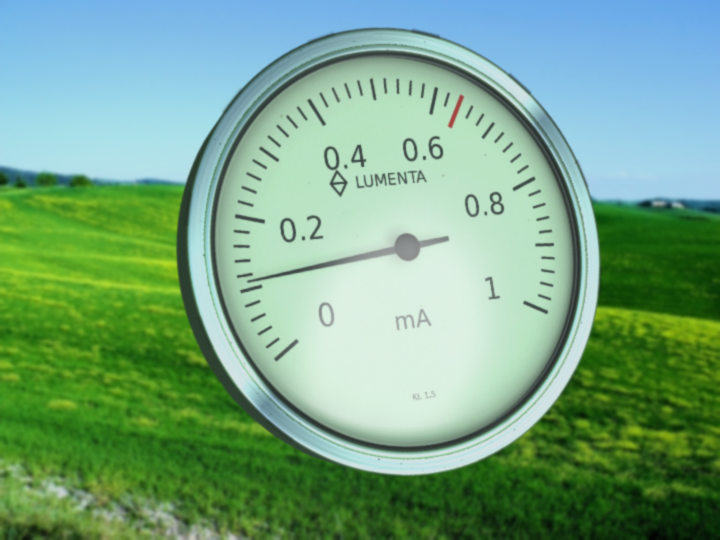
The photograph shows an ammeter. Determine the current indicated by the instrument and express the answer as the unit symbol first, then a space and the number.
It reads mA 0.11
